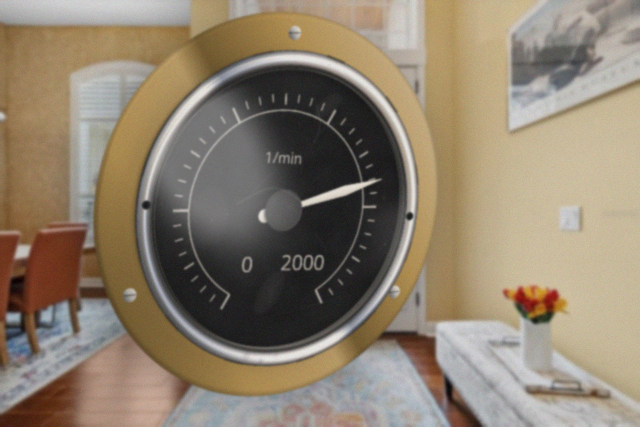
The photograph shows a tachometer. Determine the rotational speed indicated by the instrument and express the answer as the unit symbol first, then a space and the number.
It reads rpm 1500
